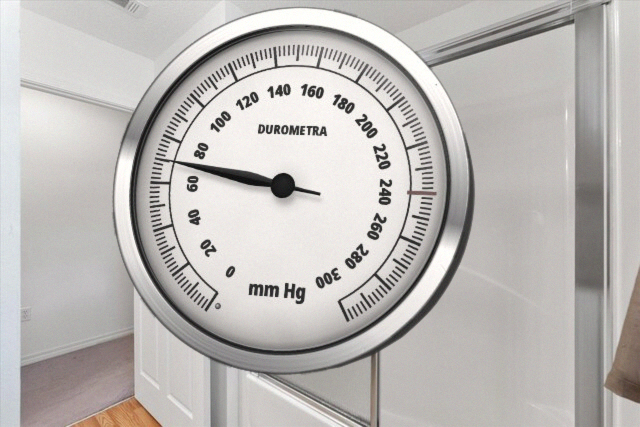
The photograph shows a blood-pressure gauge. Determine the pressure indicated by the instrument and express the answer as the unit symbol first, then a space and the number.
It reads mmHg 70
